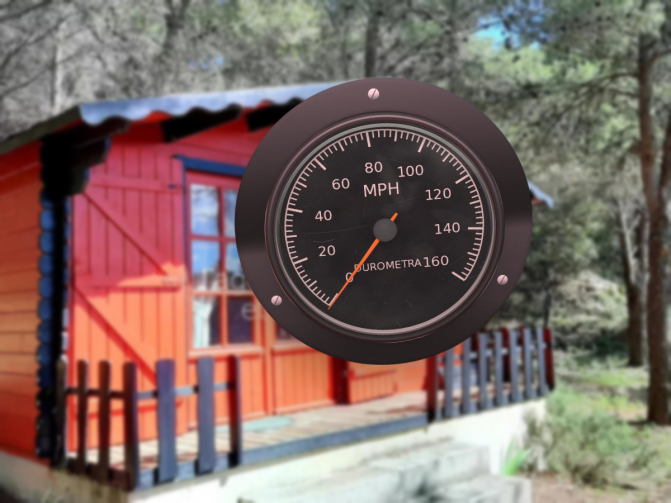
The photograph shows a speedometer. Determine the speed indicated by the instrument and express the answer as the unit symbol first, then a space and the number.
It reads mph 0
